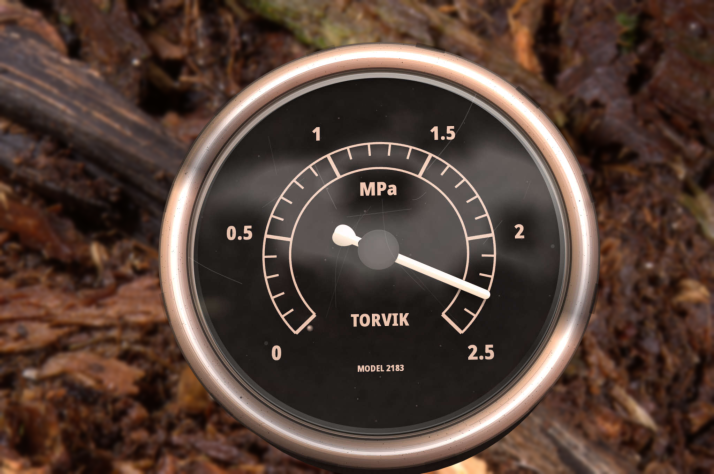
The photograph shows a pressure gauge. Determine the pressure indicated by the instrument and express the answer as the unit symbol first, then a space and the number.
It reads MPa 2.3
